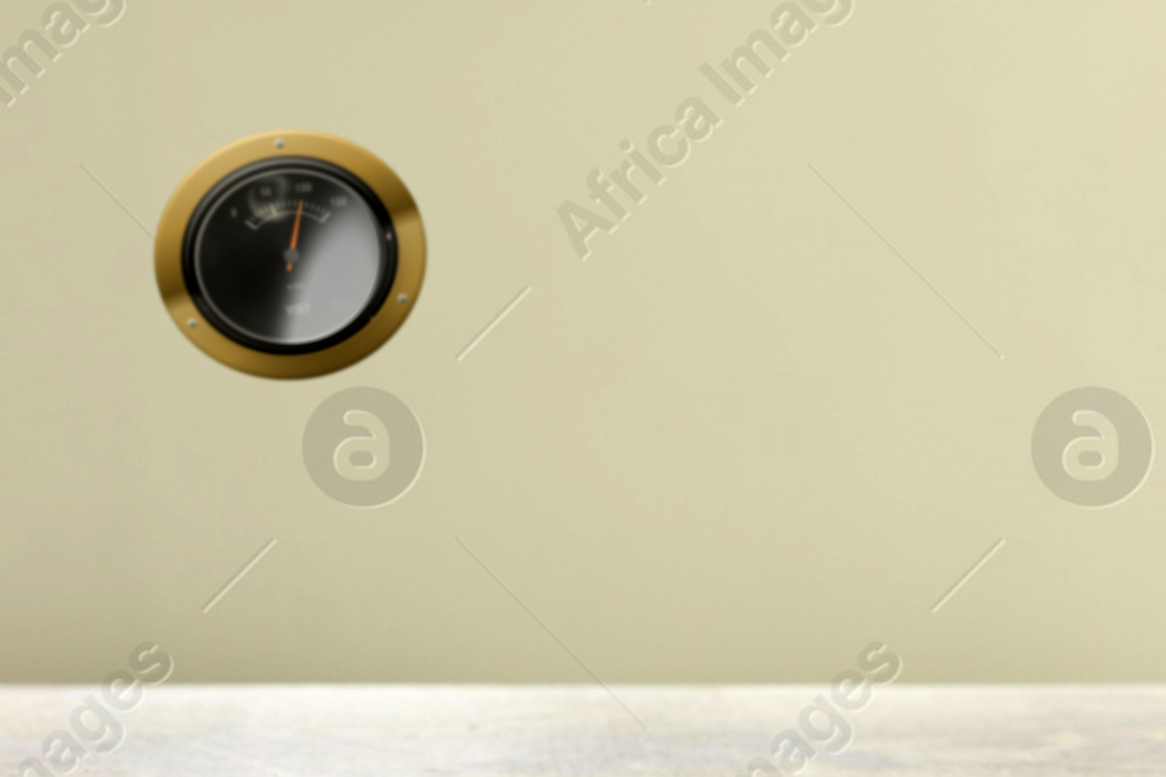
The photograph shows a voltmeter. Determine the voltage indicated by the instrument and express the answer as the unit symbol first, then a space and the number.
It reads V 100
